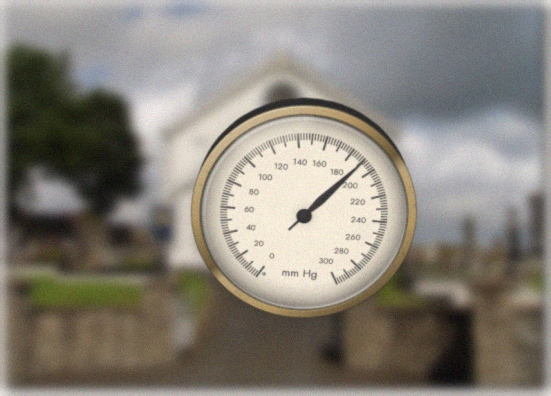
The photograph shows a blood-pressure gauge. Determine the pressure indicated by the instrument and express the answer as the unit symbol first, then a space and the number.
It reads mmHg 190
